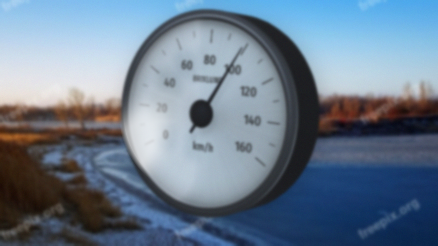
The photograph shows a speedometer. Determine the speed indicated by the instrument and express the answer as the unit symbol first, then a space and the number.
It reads km/h 100
